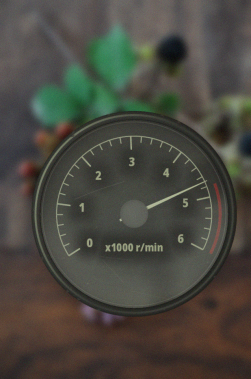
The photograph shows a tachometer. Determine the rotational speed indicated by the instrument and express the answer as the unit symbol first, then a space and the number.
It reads rpm 4700
